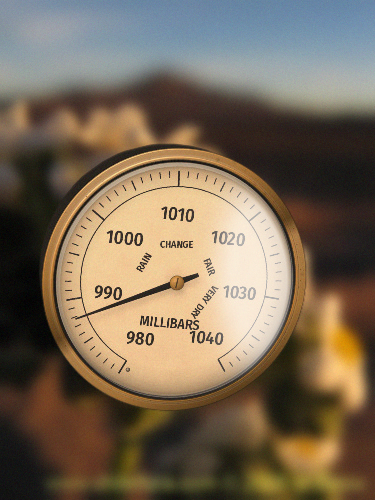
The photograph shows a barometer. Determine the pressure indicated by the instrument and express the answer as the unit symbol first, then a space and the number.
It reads mbar 988
